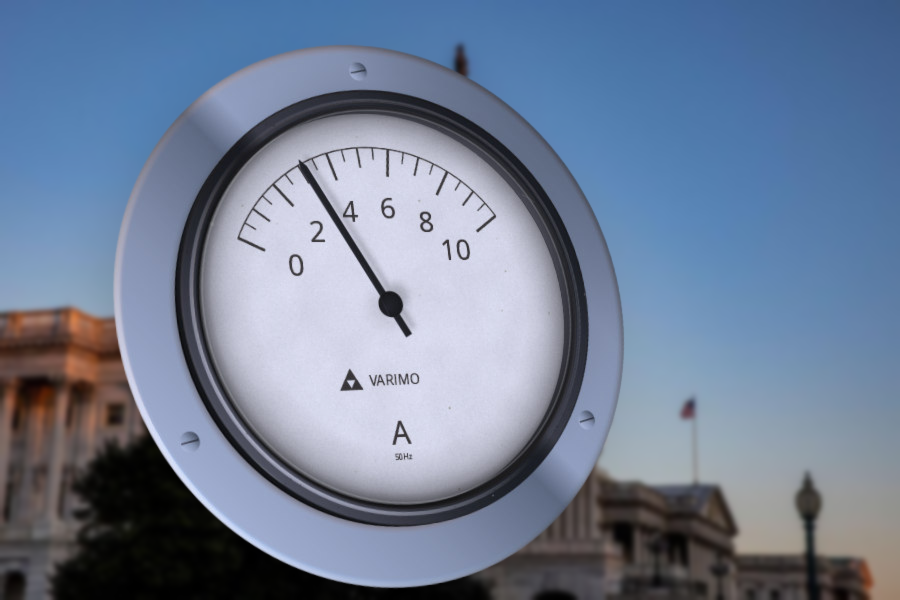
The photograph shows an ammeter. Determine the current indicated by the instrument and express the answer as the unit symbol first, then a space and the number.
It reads A 3
